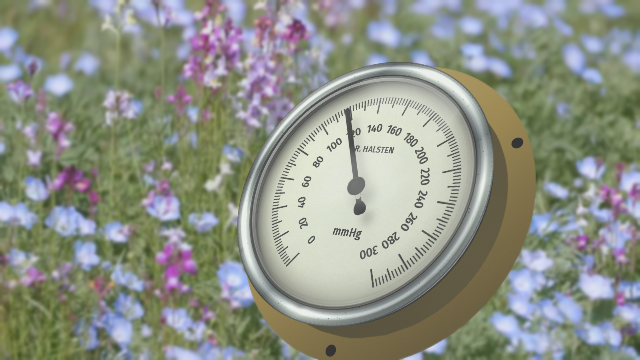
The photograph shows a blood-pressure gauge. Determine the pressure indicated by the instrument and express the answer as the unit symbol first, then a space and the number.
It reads mmHg 120
